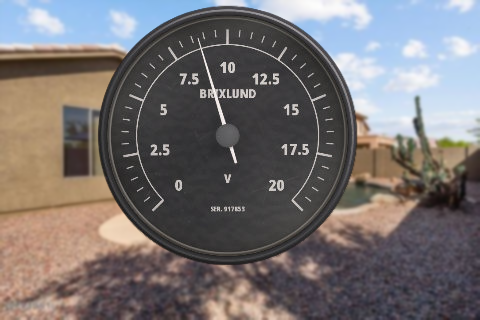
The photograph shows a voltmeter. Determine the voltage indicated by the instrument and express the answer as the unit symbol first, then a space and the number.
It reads V 8.75
